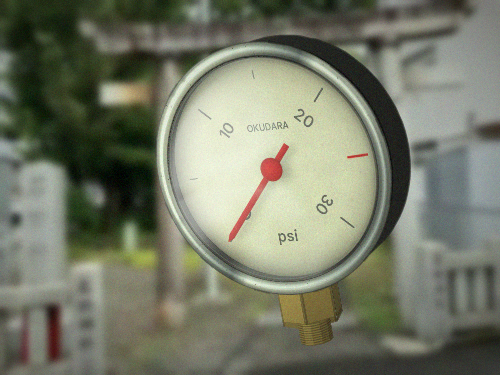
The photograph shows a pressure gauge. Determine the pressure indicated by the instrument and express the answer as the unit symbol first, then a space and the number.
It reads psi 0
